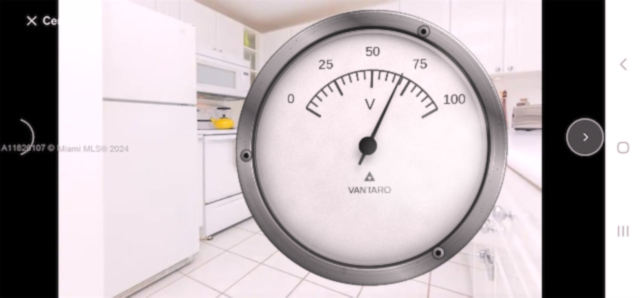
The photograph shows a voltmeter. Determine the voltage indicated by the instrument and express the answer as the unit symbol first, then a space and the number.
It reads V 70
